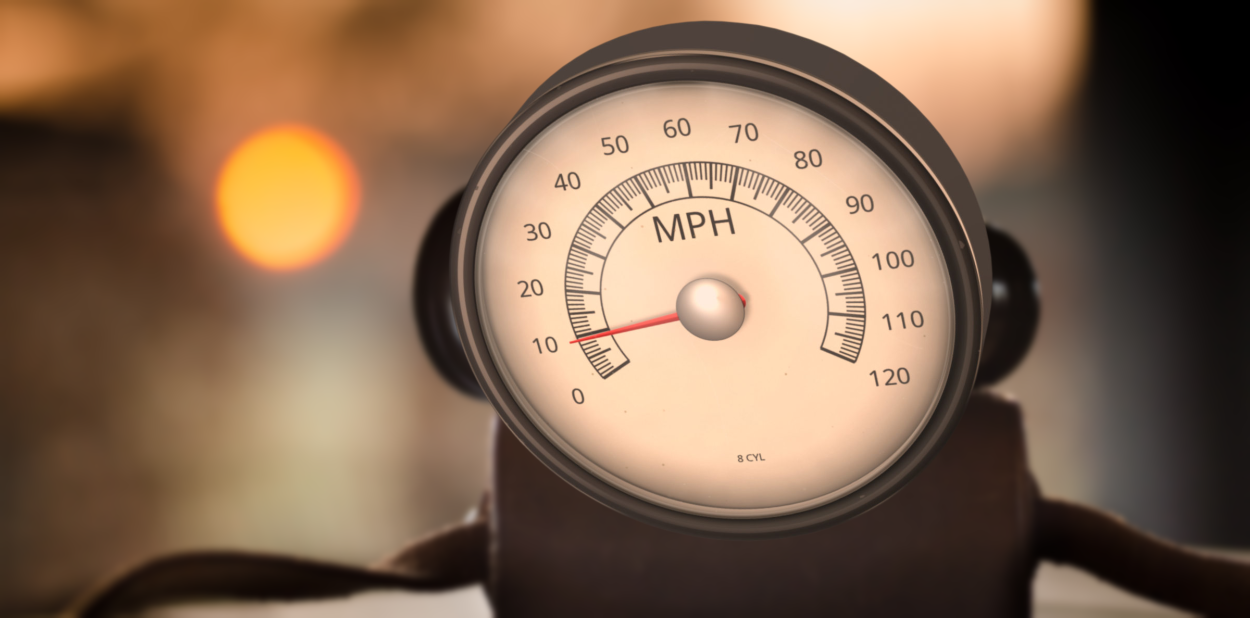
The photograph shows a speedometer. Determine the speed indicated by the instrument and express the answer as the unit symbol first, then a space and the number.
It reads mph 10
